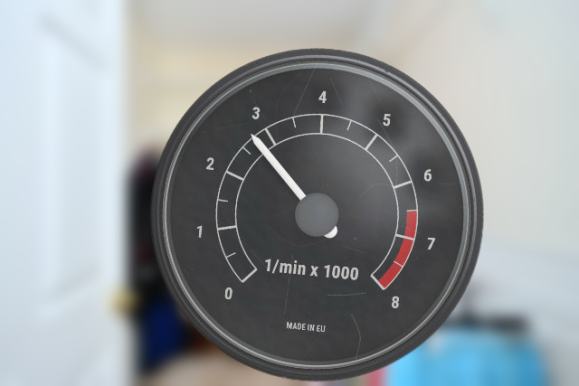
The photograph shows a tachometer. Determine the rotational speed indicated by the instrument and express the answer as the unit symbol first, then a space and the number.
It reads rpm 2750
